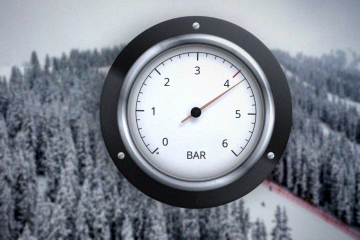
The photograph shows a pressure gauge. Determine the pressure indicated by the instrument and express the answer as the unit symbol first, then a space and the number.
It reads bar 4.2
